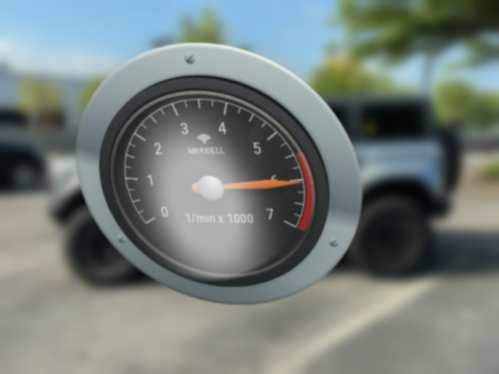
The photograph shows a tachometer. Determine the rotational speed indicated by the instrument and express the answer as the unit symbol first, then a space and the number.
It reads rpm 6000
